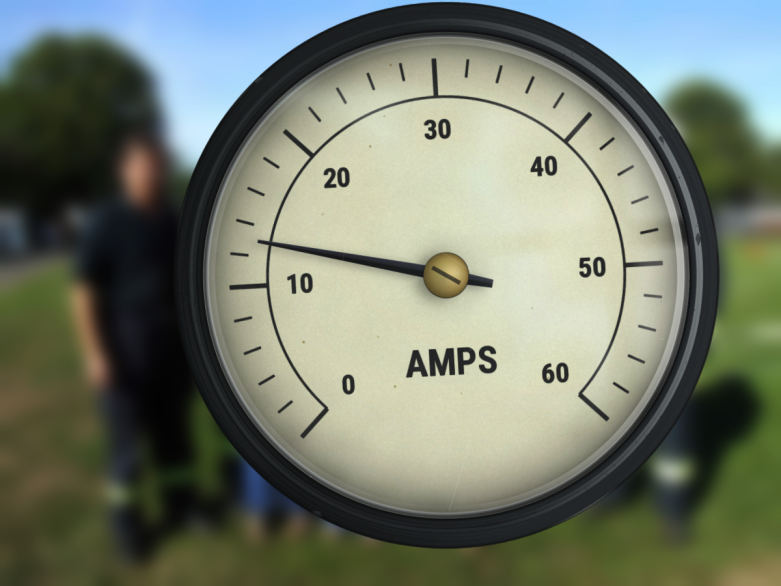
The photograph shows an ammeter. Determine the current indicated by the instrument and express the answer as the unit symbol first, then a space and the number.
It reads A 13
